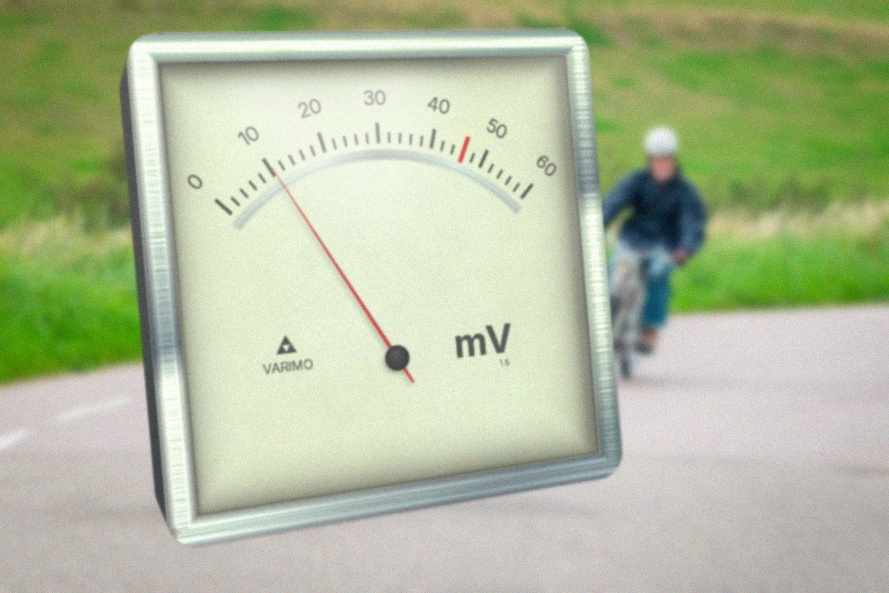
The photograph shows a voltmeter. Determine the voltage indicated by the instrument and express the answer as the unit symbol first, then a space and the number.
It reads mV 10
